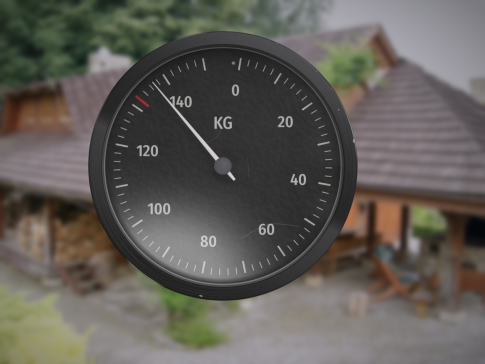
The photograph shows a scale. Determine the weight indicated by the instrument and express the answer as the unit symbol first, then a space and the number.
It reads kg 137
